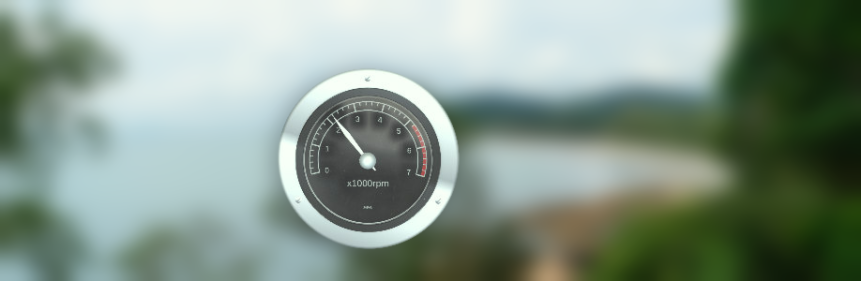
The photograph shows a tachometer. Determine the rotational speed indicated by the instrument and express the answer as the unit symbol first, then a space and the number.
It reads rpm 2200
